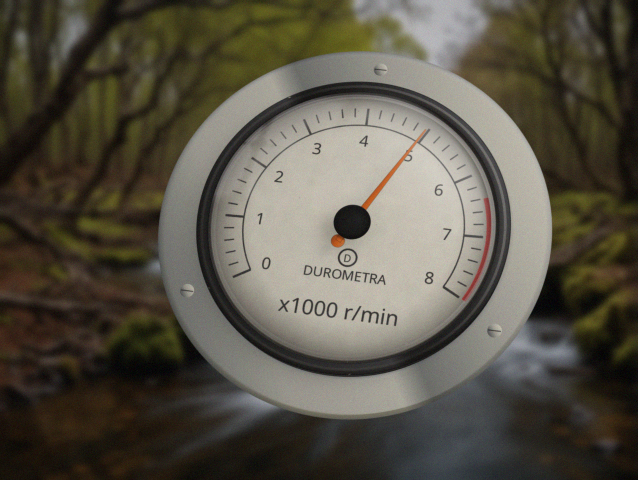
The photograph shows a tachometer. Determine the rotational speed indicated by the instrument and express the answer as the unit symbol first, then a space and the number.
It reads rpm 5000
